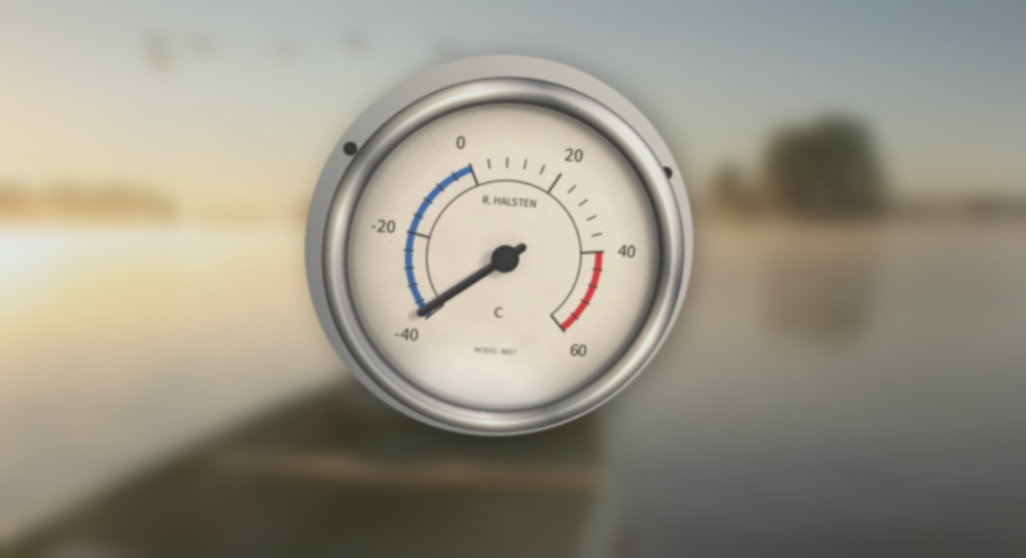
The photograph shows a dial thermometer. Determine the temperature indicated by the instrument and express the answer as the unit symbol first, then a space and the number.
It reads °C -38
